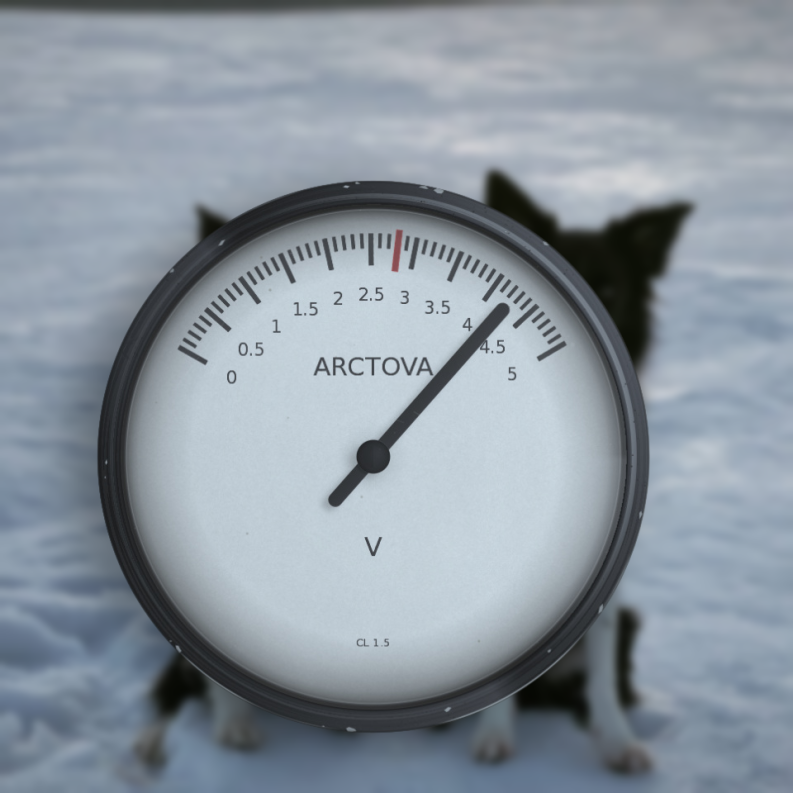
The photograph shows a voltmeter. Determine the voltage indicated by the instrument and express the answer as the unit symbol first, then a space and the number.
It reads V 4.25
